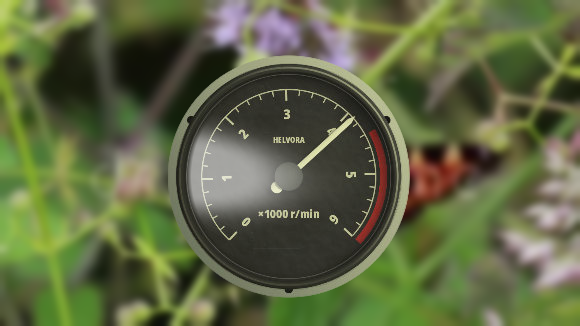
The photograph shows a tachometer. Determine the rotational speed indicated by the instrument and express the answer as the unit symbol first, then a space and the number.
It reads rpm 4100
